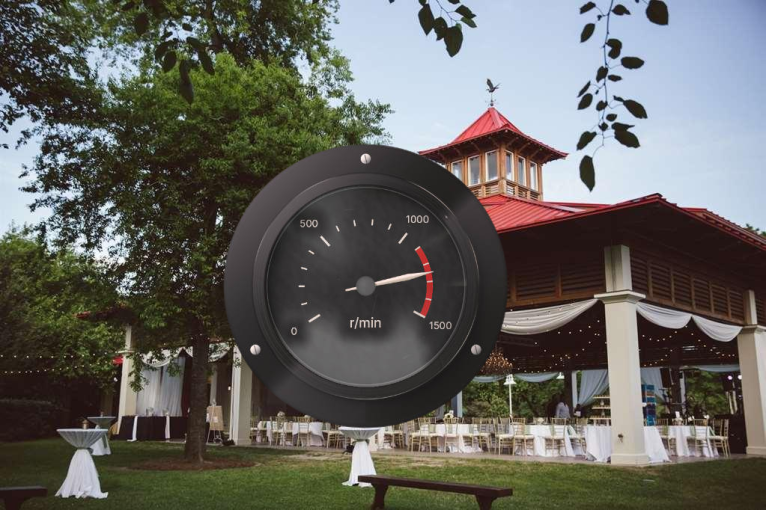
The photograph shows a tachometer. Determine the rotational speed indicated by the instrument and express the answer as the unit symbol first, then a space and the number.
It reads rpm 1250
